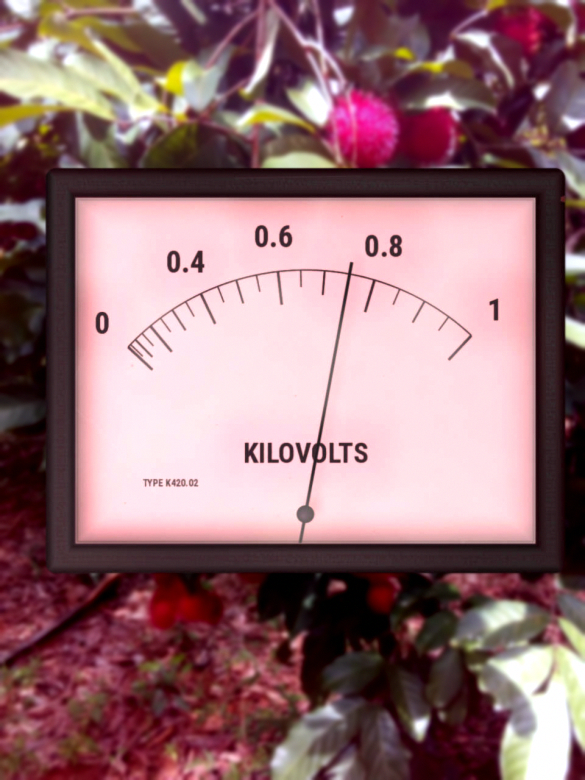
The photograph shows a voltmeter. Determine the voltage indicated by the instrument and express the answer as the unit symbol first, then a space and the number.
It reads kV 0.75
